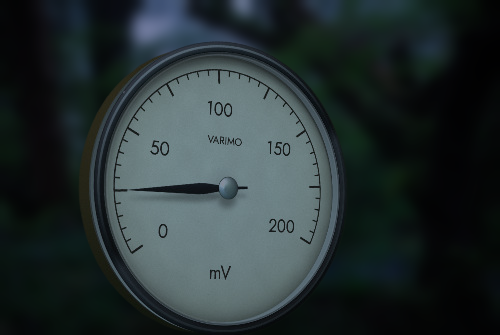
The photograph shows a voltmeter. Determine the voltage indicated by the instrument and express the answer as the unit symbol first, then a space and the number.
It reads mV 25
